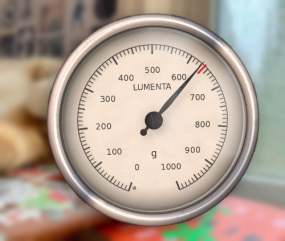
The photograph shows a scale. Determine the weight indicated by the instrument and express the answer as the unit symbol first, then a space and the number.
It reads g 630
